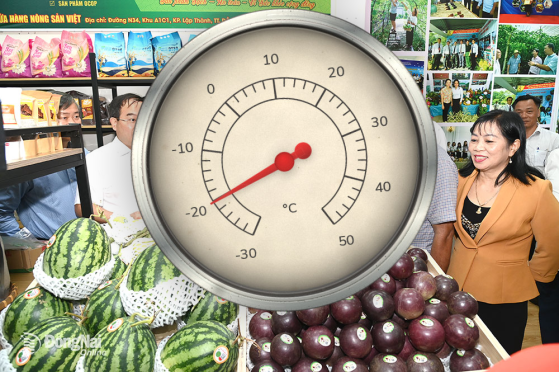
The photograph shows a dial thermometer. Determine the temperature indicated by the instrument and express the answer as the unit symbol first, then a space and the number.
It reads °C -20
